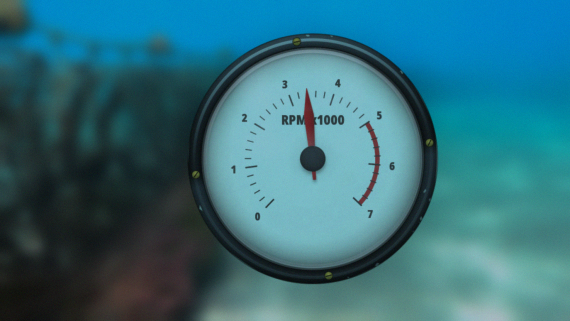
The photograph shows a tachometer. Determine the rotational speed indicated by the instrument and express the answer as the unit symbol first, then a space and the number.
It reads rpm 3400
